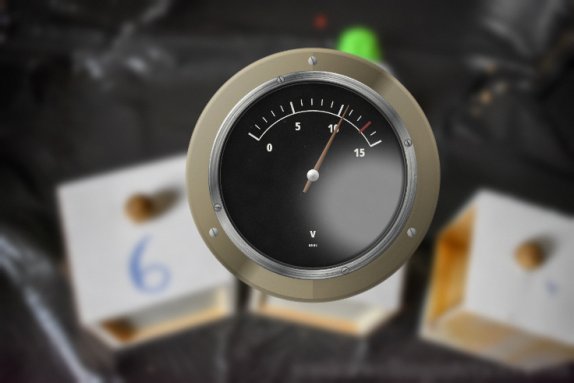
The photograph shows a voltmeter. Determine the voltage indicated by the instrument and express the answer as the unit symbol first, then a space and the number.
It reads V 10.5
